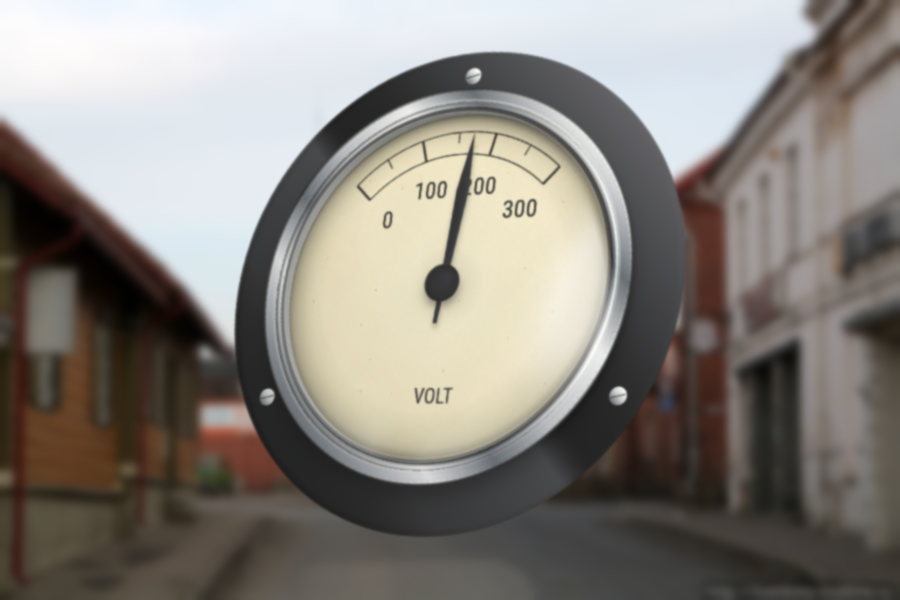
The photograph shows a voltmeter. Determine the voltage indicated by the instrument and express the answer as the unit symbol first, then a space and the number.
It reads V 175
